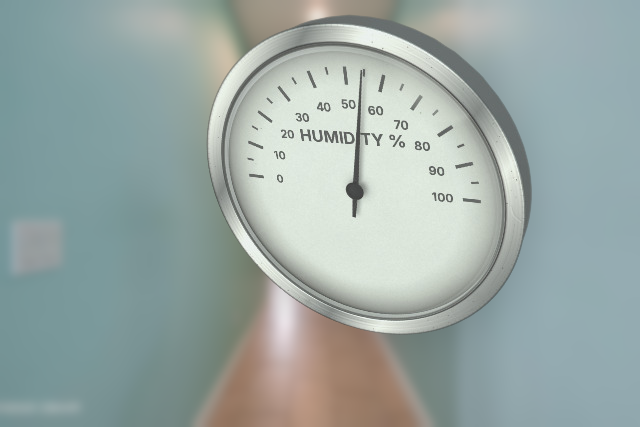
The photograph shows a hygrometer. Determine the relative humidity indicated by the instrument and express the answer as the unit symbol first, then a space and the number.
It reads % 55
